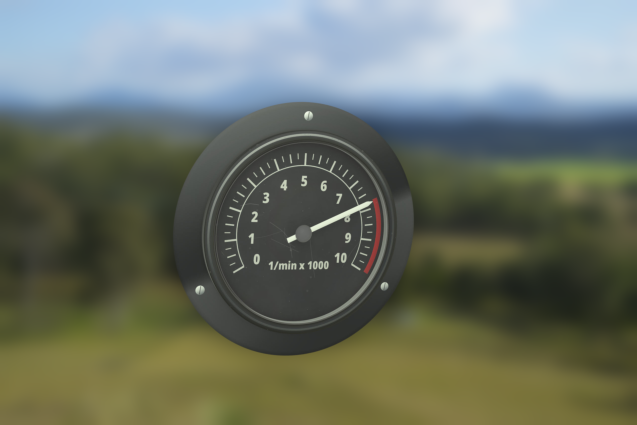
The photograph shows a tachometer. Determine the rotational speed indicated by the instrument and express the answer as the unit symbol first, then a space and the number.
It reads rpm 7750
